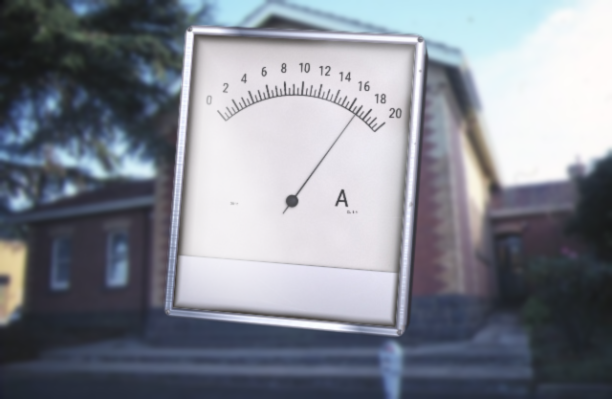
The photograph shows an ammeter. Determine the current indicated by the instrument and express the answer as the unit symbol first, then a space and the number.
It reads A 17
